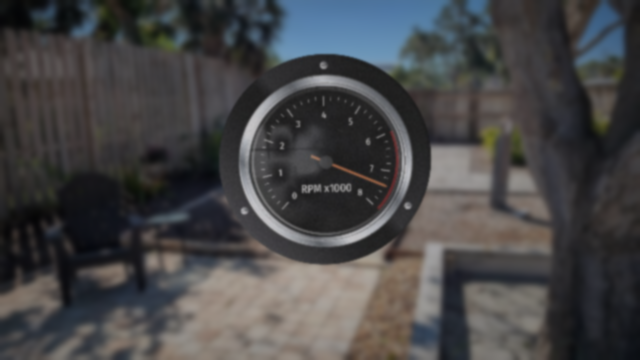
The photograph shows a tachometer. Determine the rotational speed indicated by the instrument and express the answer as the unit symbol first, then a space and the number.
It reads rpm 7400
